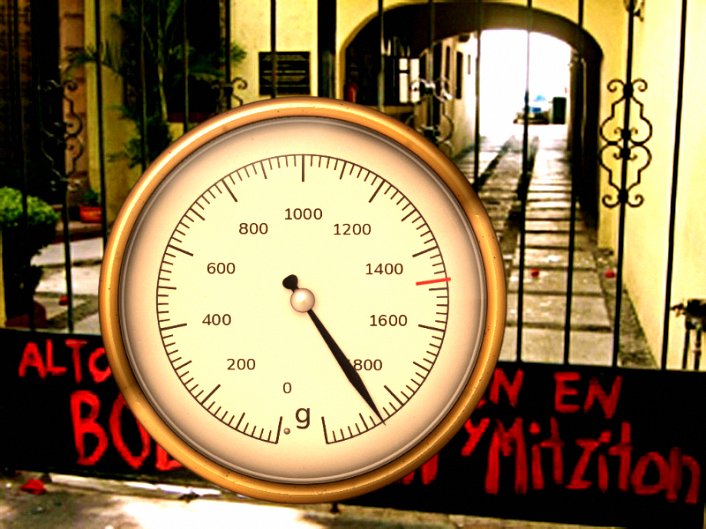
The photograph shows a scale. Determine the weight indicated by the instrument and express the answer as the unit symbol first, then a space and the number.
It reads g 1860
